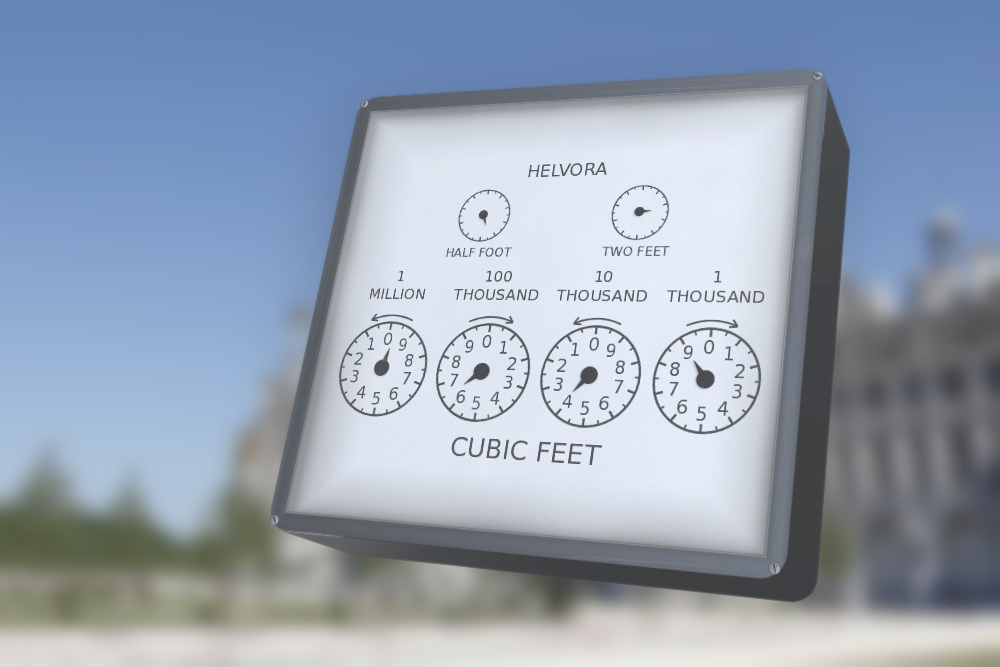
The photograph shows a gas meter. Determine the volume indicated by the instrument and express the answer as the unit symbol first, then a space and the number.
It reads ft³ 963900
